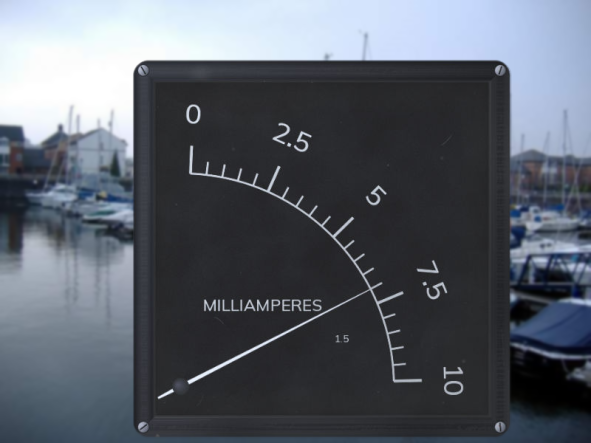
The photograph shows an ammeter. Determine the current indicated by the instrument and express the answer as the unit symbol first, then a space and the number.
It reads mA 7
